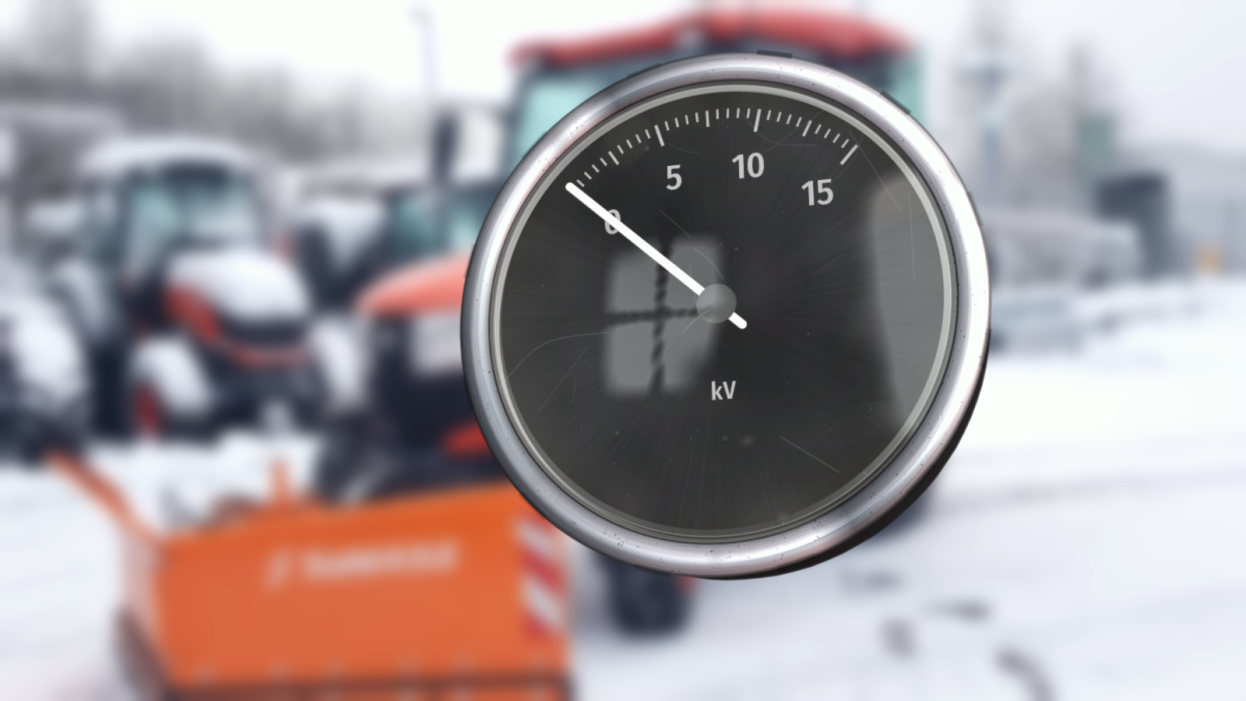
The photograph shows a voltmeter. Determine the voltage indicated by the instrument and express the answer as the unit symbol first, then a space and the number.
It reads kV 0
